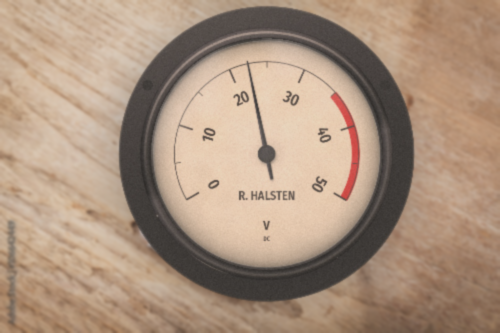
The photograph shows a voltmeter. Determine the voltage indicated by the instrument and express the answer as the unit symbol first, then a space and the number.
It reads V 22.5
